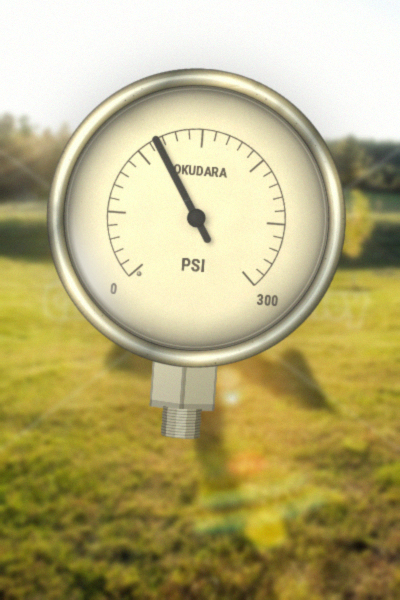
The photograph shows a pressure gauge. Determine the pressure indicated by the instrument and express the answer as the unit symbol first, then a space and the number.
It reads psi 115
